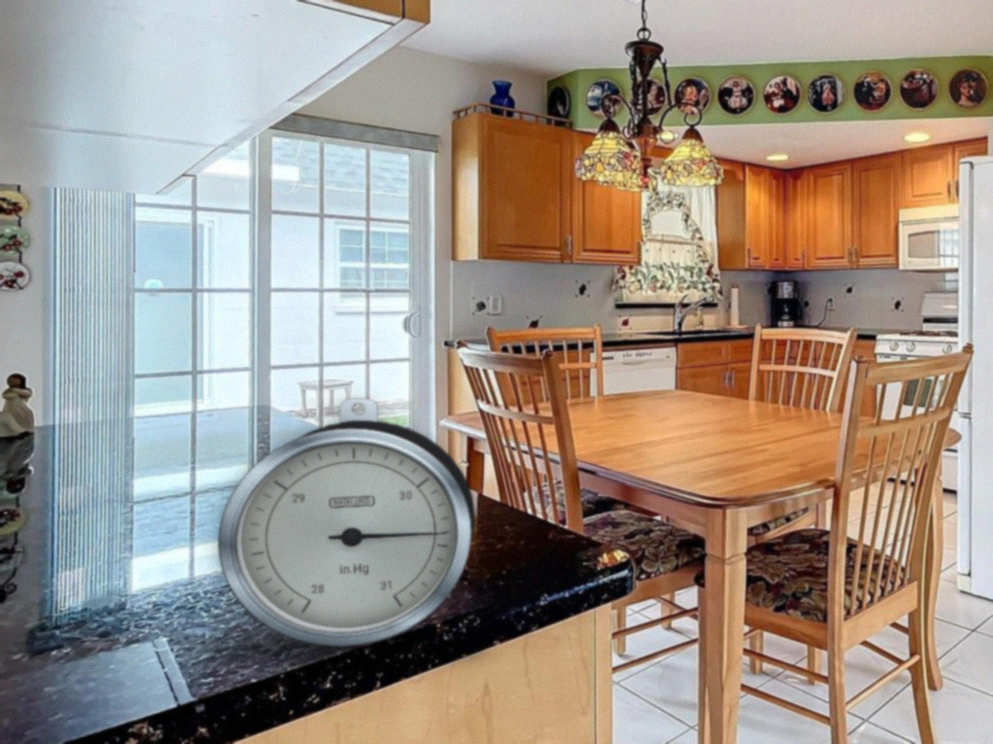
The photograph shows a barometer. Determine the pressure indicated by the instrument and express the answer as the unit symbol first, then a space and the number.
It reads inHg 30.4
